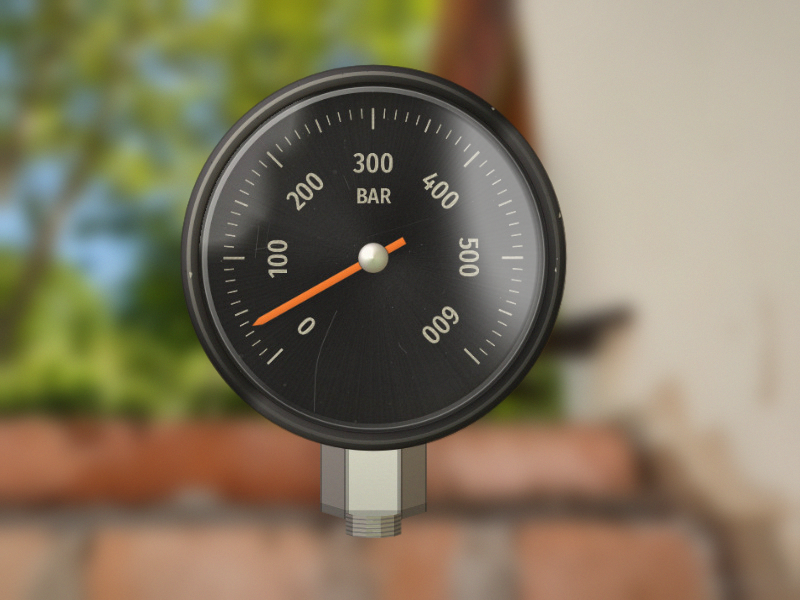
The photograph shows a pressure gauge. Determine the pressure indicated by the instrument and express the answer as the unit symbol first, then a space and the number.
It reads bar 35
